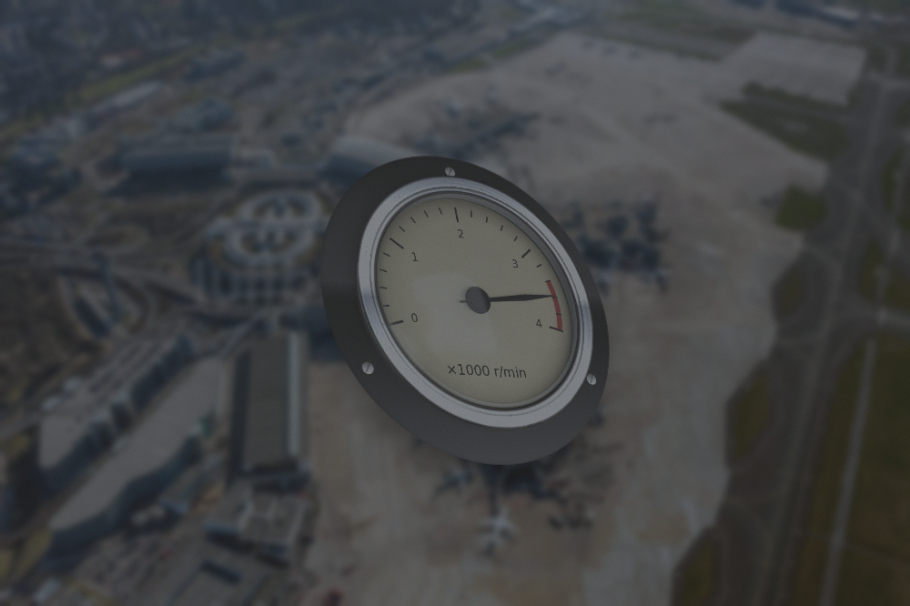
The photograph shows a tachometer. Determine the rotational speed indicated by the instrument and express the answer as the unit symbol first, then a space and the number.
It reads rpm 3600
